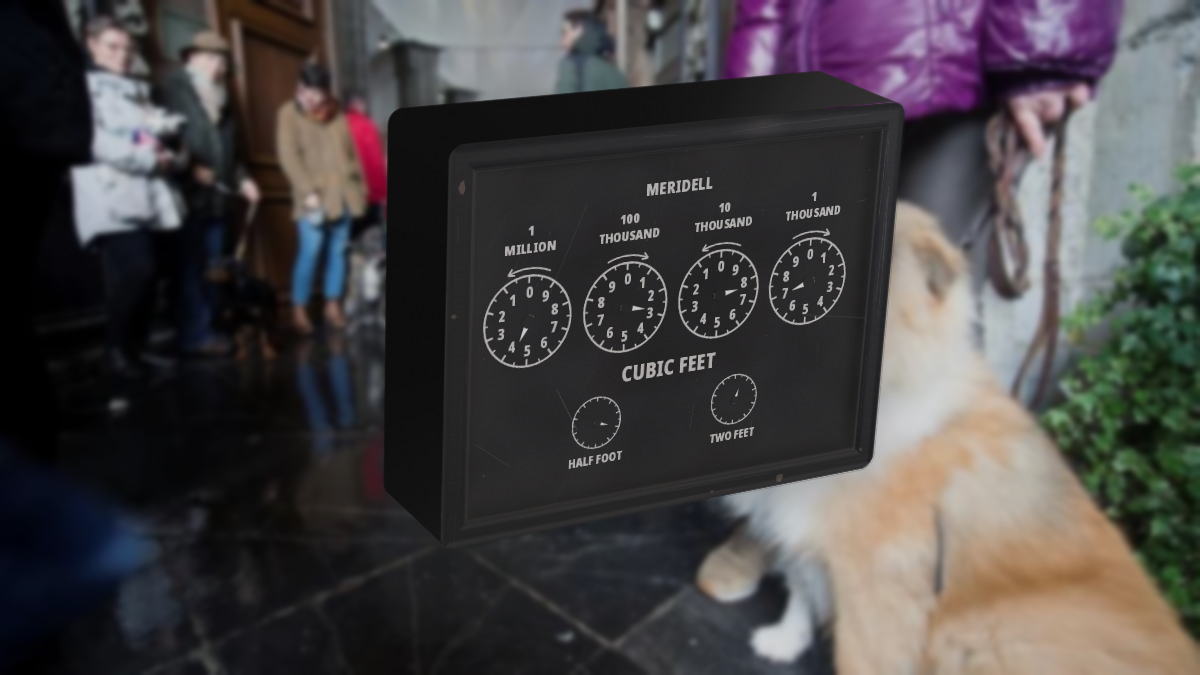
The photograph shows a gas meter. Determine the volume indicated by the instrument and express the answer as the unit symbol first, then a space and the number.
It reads ft³ 427700
